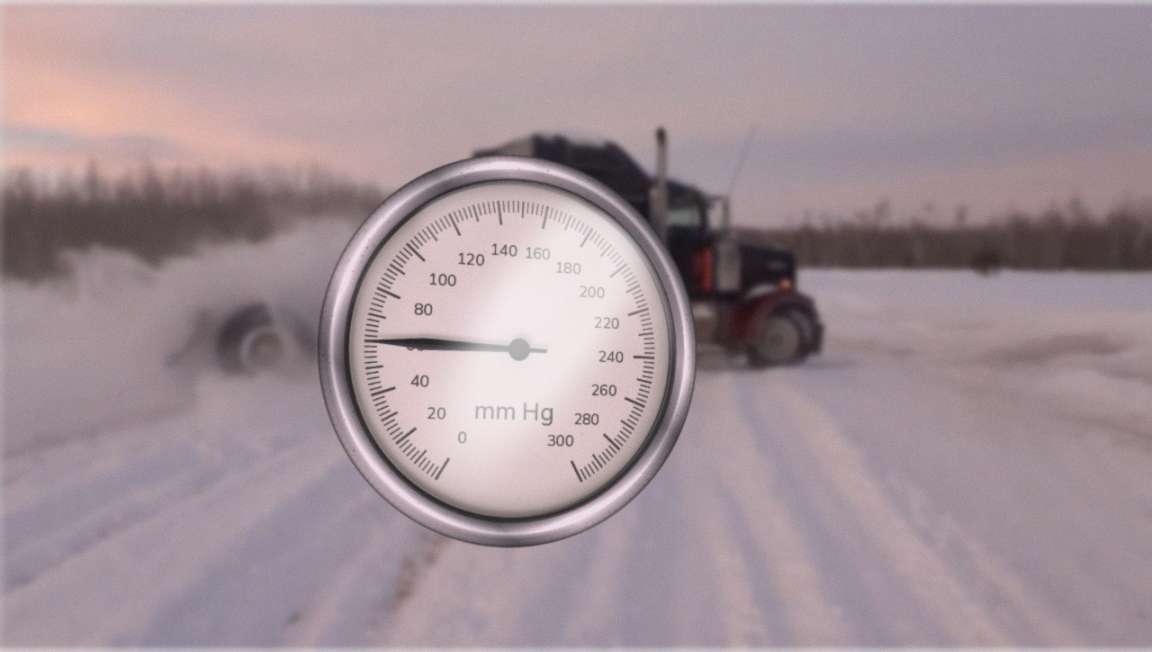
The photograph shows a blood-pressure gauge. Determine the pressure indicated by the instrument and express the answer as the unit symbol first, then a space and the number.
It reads mmHg 60
